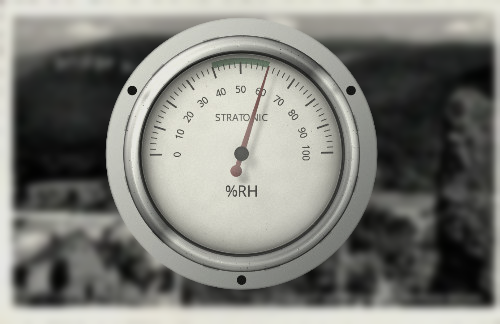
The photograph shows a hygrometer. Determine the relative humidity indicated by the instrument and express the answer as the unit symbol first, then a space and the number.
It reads % 60
